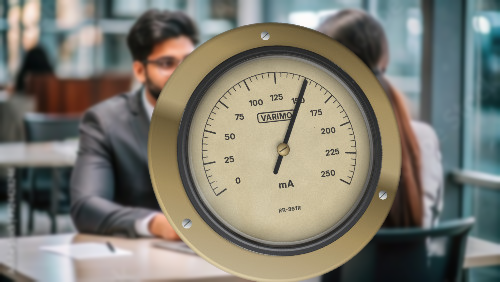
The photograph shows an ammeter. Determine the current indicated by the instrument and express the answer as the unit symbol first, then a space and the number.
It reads mA 150
